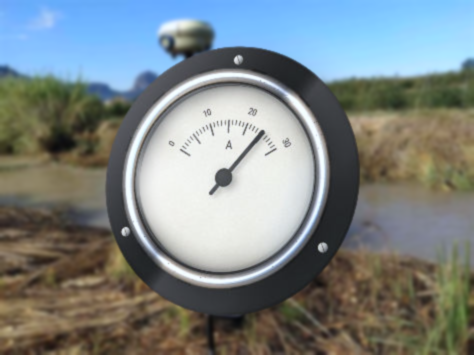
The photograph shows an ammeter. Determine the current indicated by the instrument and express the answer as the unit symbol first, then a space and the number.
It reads A 25
